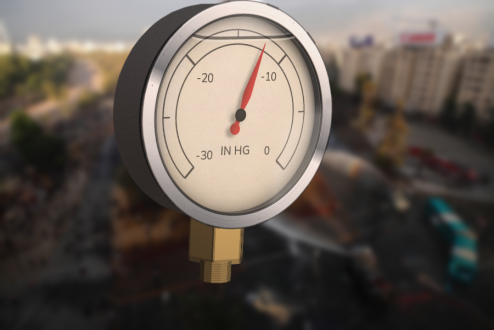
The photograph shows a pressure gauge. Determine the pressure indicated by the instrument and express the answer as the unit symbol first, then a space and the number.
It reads inHg -12.5
